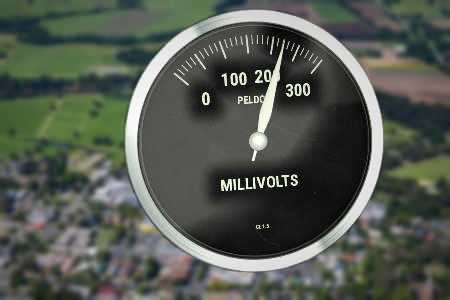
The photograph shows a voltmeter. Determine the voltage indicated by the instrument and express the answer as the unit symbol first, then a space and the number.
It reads mV 220
